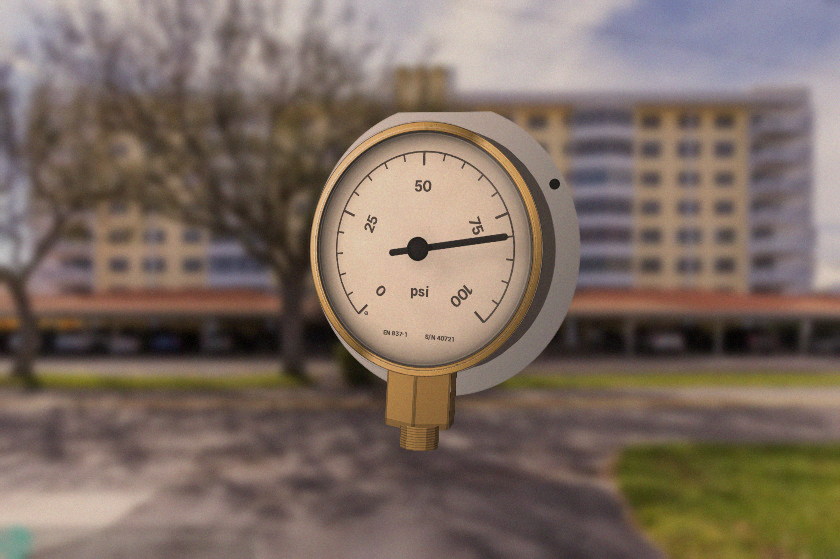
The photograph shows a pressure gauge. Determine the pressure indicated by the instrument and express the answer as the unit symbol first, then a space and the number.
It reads psi 80
